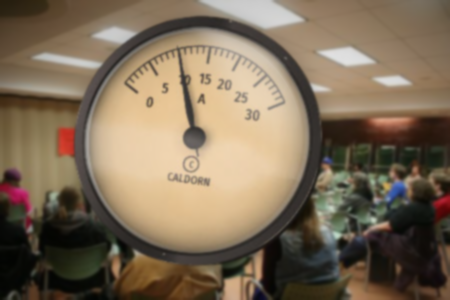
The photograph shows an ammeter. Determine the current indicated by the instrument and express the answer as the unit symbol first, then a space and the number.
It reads A 10
